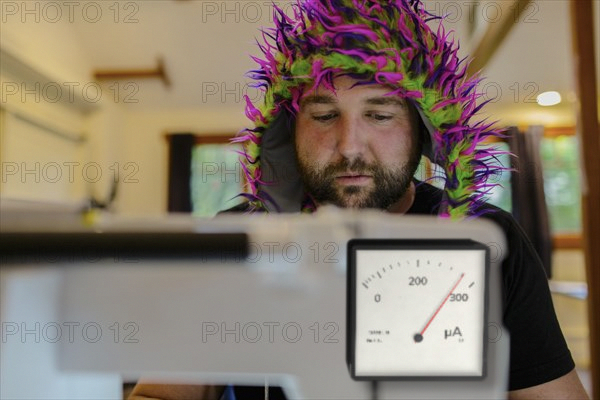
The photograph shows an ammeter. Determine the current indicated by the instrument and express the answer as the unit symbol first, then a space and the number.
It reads µA 280
